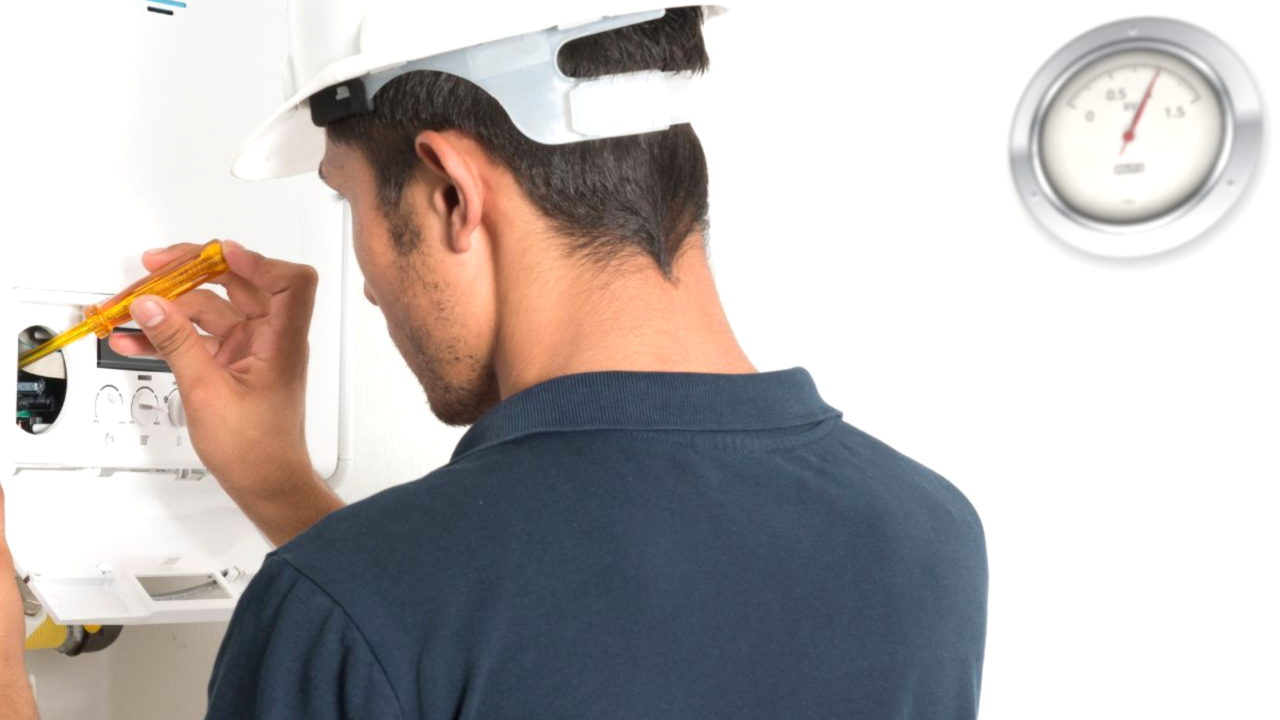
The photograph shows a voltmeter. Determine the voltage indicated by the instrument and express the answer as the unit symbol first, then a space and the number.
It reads kV 1
